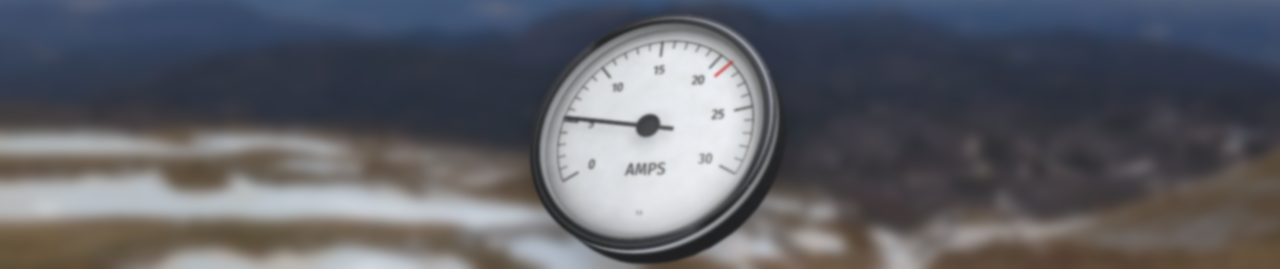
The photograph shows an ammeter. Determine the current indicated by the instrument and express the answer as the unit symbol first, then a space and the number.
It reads A 5
